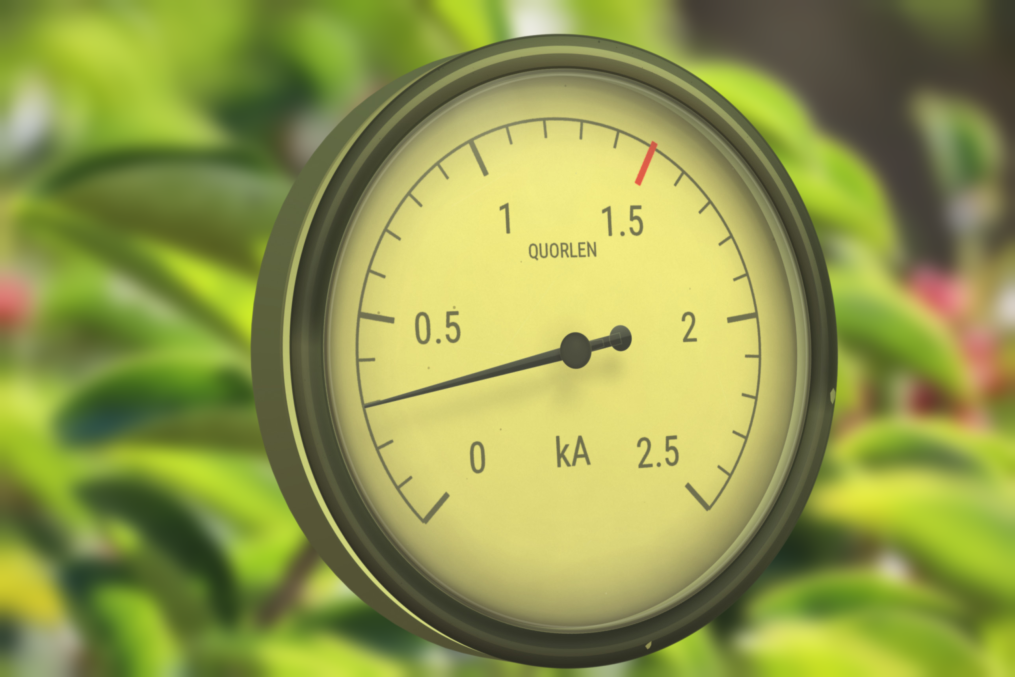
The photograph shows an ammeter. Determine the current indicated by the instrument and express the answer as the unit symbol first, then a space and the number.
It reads kA 0.3
